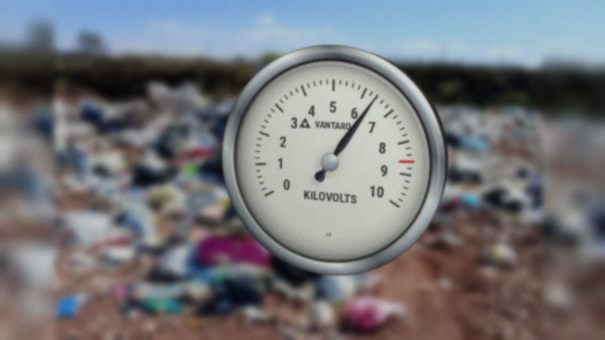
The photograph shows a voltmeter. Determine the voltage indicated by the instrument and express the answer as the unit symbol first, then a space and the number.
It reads kV 6.4
